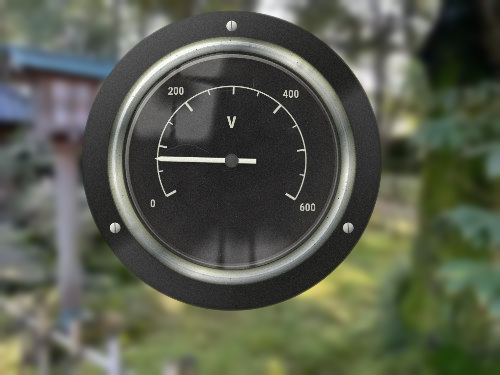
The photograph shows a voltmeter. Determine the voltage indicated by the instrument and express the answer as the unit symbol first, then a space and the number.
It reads V 75
